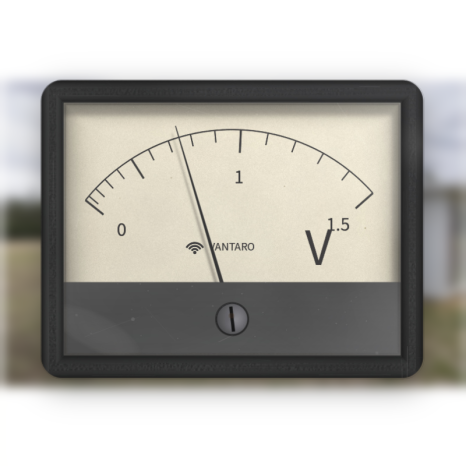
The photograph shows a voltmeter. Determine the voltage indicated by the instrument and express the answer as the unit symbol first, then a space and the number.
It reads V 0.75
